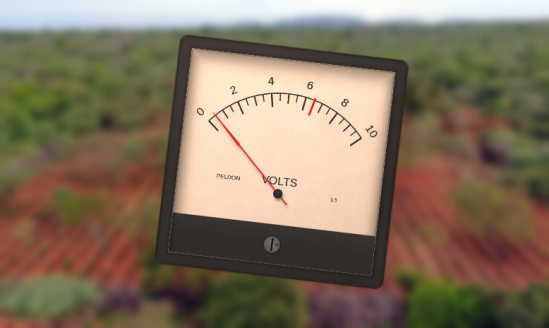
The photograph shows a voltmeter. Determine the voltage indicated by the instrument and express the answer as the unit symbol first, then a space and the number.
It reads V 0.5
